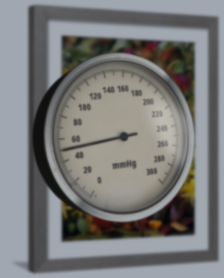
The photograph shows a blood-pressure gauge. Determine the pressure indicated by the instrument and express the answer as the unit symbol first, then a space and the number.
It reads mmHg 50
